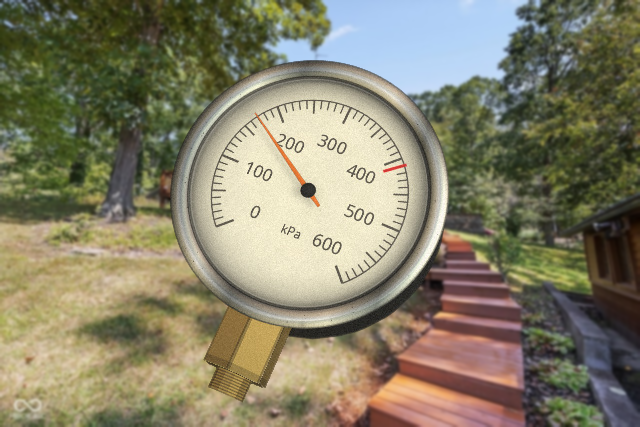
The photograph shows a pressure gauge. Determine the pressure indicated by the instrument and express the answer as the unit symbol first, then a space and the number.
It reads kPa 170
